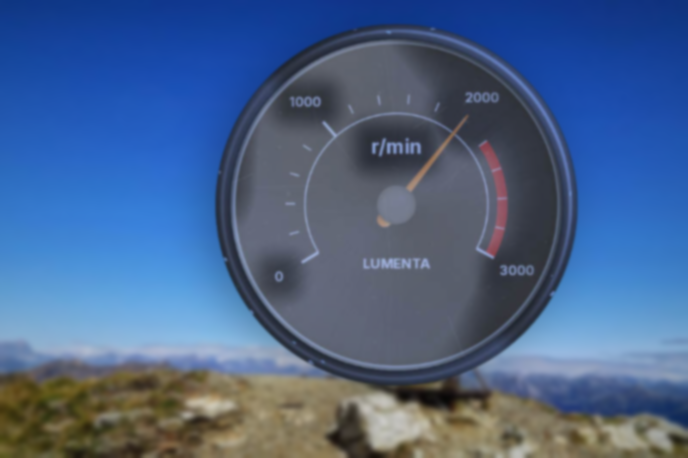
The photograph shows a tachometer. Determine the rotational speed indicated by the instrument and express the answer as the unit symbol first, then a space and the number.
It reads rpm 2000
